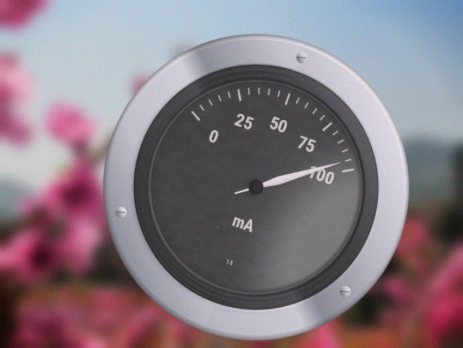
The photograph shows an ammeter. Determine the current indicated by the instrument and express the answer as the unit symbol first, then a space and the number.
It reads mA 95
